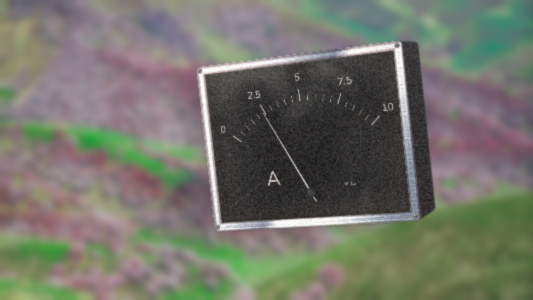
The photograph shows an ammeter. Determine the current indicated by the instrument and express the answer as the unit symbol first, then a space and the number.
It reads A 2.5
